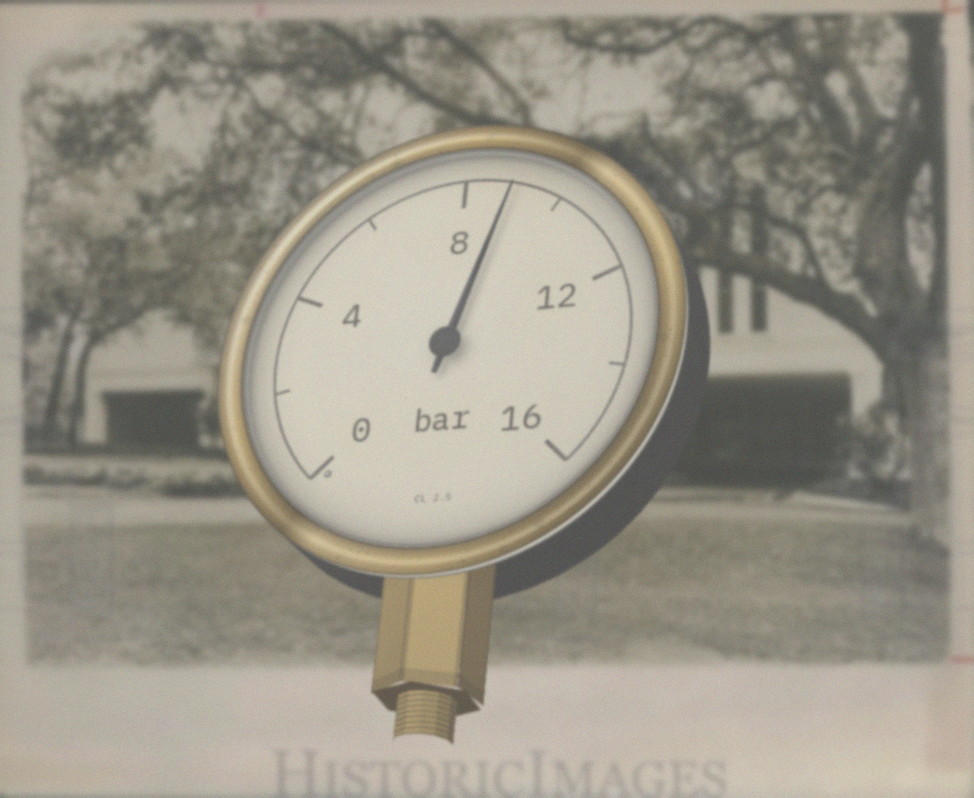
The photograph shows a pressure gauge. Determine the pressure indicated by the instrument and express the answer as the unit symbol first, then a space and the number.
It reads bar 9
